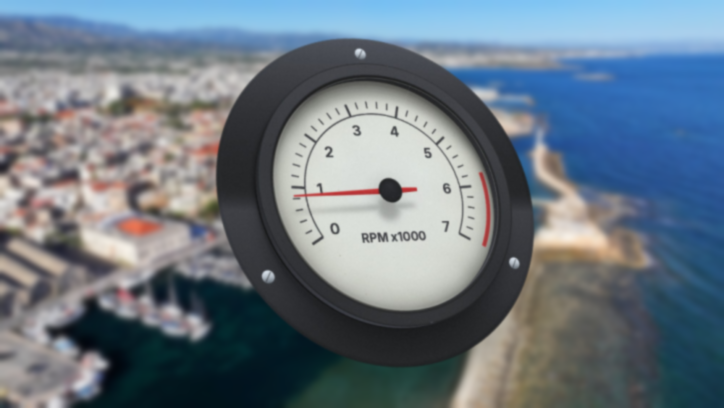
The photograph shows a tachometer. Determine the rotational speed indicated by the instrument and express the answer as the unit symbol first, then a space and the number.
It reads rpm 800
